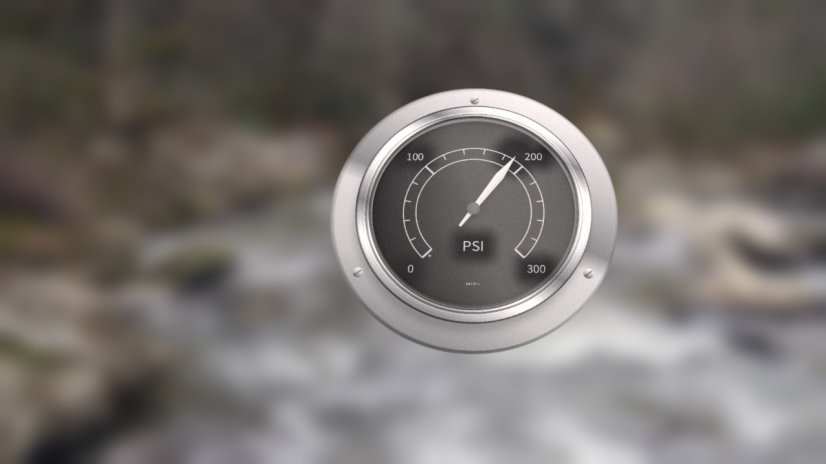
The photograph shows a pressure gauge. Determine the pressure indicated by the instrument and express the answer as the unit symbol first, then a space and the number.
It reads psi 190
